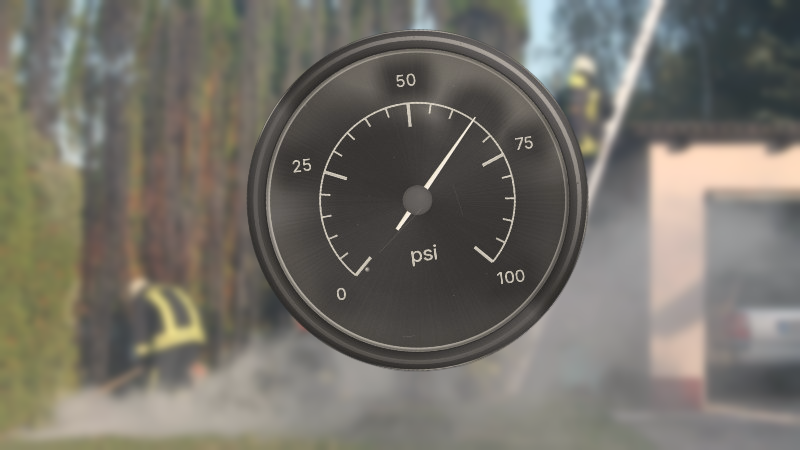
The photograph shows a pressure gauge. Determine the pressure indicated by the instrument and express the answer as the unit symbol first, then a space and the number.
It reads psi 65
